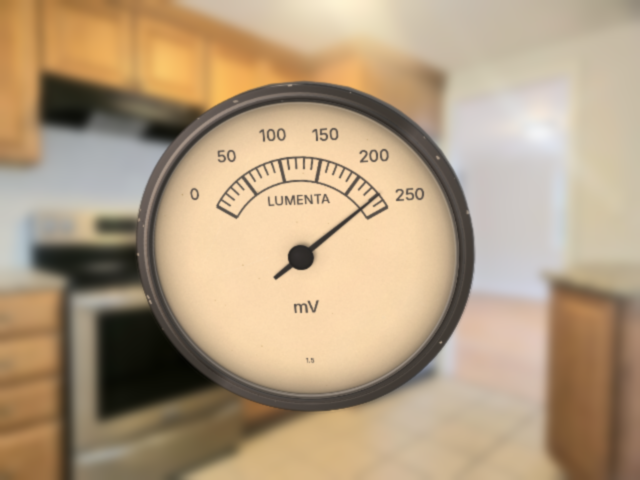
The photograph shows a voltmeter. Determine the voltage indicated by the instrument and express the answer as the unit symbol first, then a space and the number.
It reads mV 230
